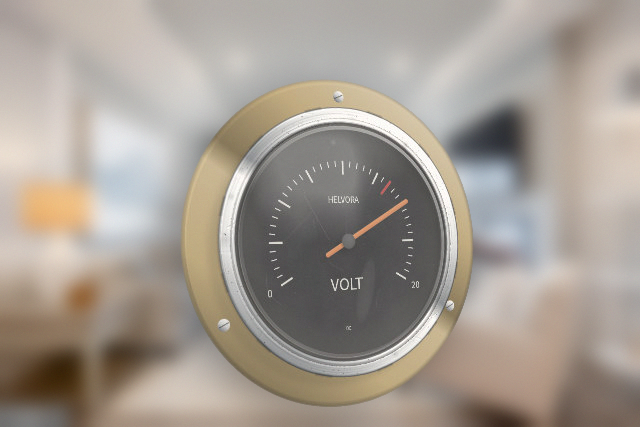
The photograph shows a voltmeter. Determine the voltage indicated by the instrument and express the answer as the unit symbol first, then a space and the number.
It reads V 15
